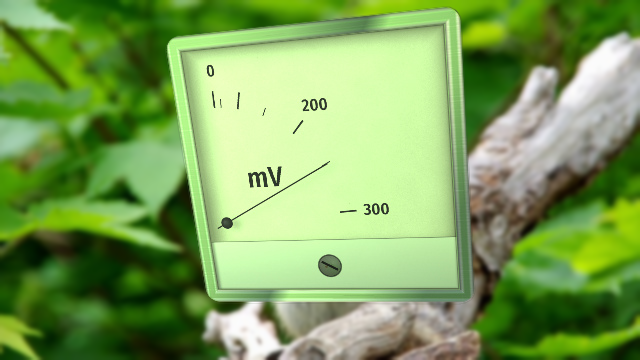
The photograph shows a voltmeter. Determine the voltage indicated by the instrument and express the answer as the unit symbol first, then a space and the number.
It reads mV 250
